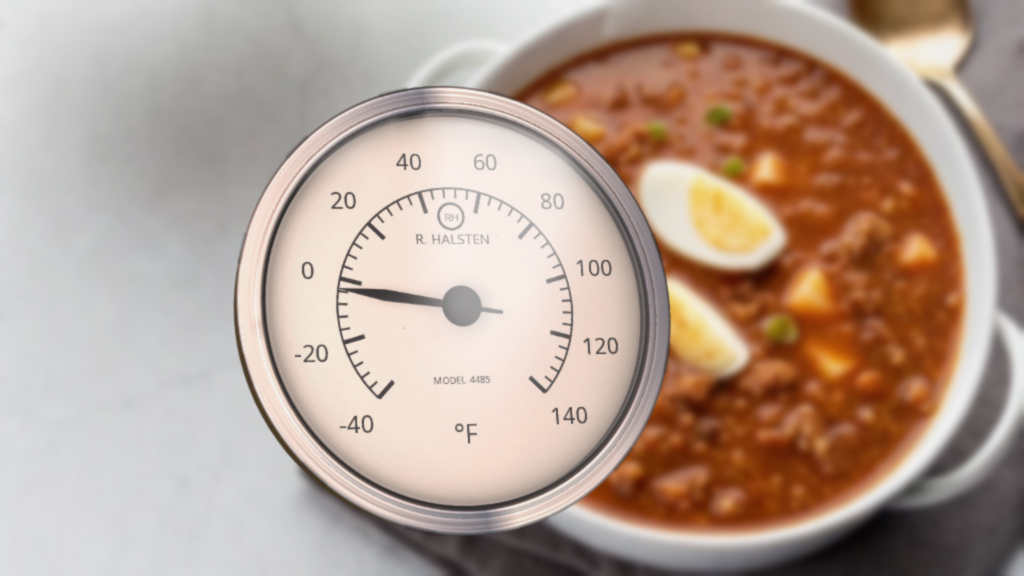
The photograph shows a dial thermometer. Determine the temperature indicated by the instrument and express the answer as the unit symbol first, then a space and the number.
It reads °F -4
